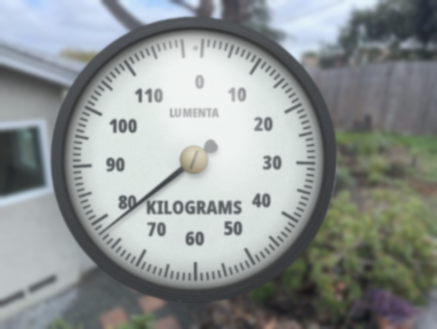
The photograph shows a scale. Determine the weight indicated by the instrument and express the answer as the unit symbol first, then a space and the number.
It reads kg 78
